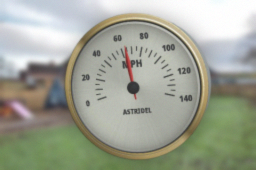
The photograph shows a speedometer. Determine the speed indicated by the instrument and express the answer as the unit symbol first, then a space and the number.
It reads mph 65
